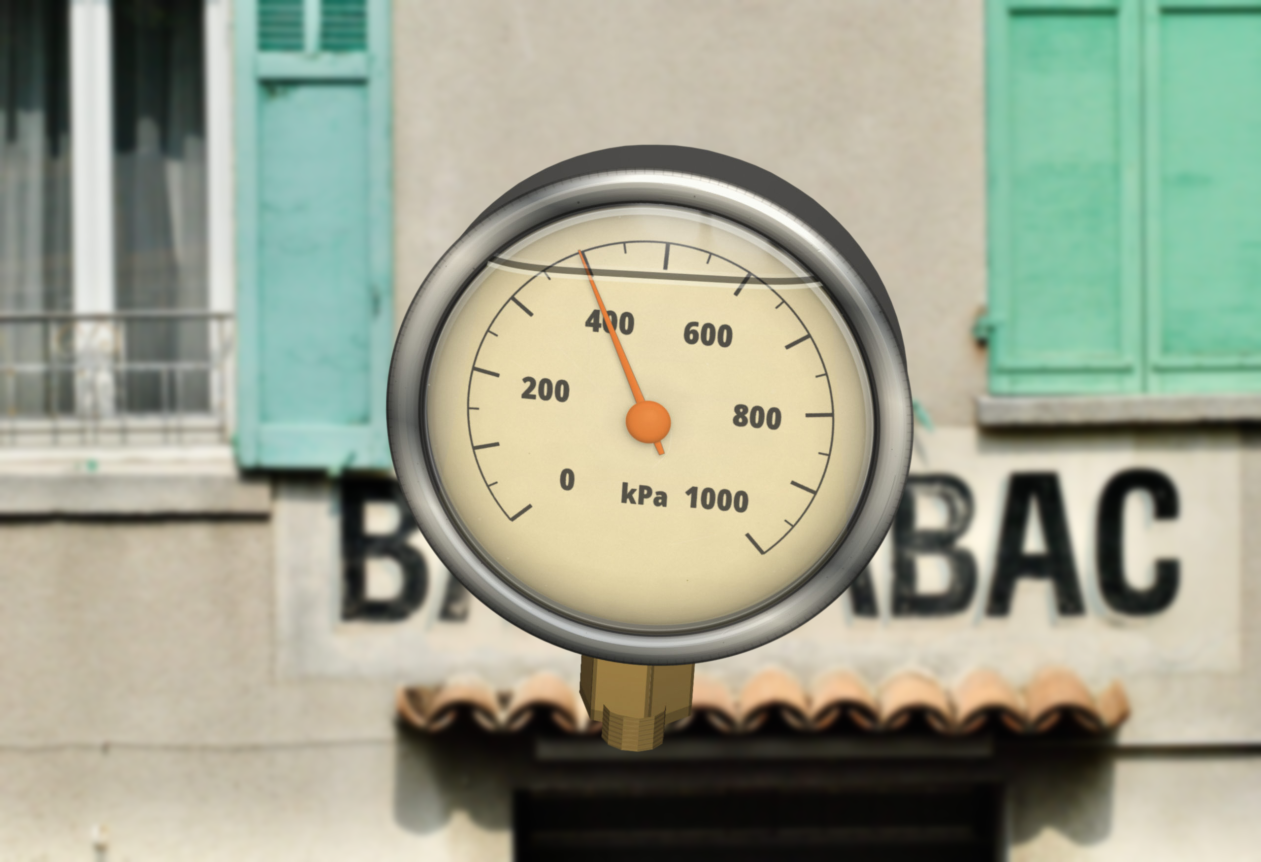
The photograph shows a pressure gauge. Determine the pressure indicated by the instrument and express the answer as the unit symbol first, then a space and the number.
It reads kPa 400
